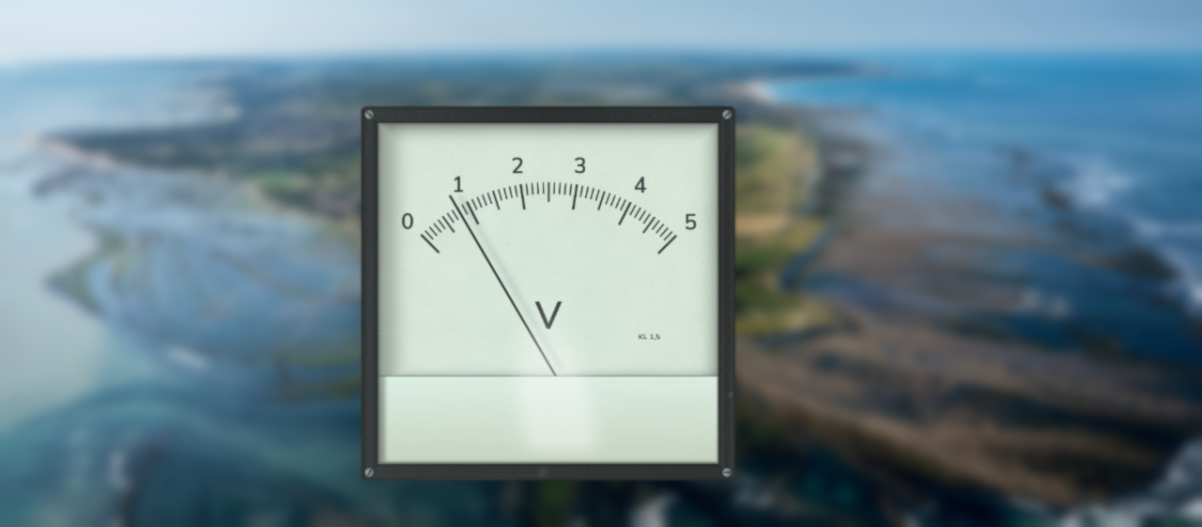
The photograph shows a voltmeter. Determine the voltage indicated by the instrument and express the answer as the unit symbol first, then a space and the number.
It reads V 0.8
